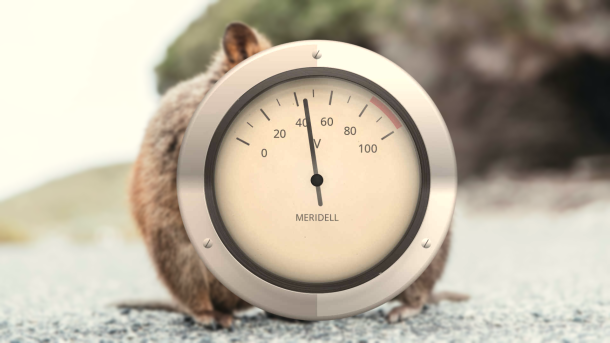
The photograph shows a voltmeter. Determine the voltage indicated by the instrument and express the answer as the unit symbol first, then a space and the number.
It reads V 45
